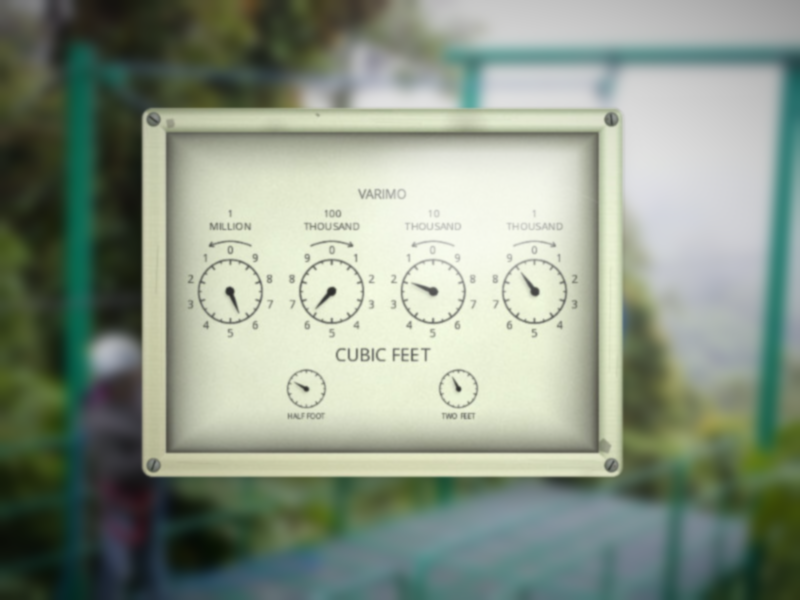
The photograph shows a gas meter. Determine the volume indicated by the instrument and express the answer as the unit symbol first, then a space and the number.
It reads ft³ 561900
